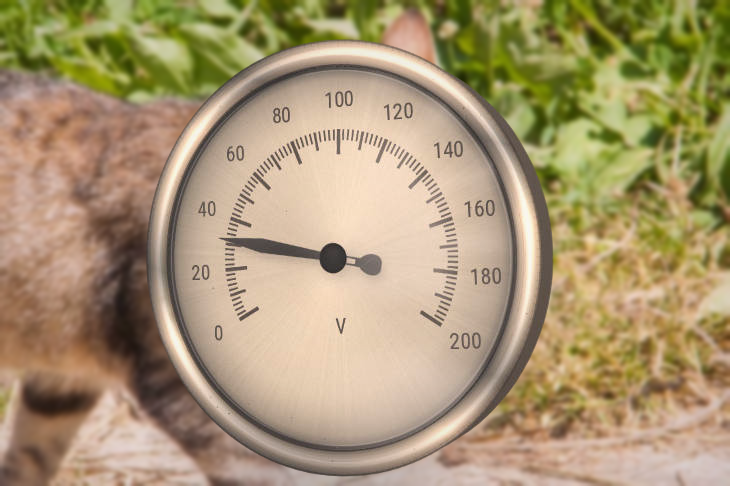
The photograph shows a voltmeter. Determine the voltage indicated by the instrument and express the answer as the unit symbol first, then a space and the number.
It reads V 32
